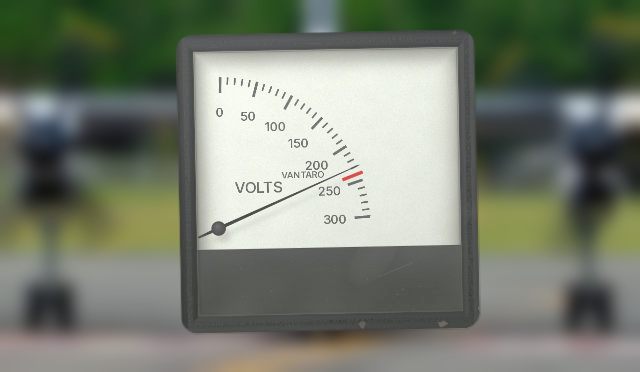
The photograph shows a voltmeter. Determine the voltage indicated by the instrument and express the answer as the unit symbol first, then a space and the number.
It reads V 230
